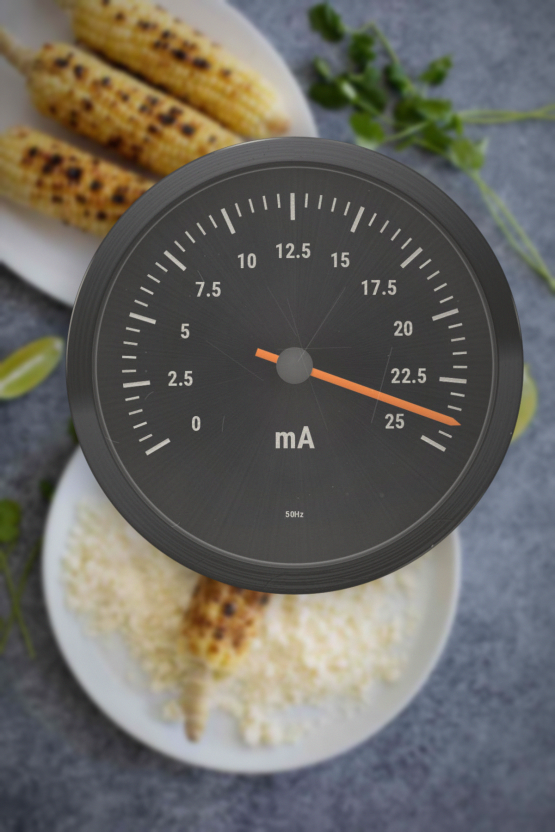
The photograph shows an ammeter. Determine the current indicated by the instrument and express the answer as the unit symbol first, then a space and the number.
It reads mA 24
